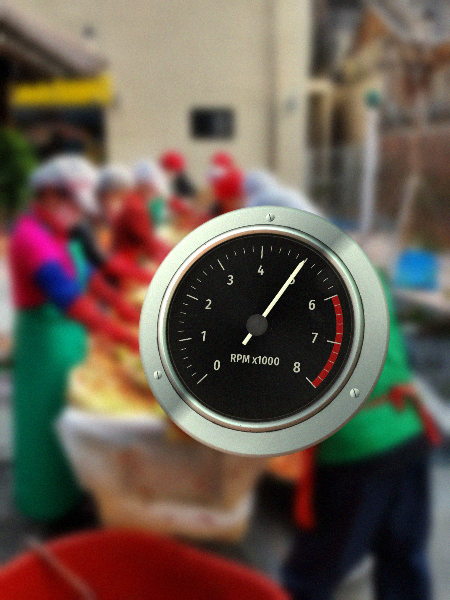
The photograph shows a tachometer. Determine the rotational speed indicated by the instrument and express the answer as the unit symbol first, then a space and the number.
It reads rpm 5000
